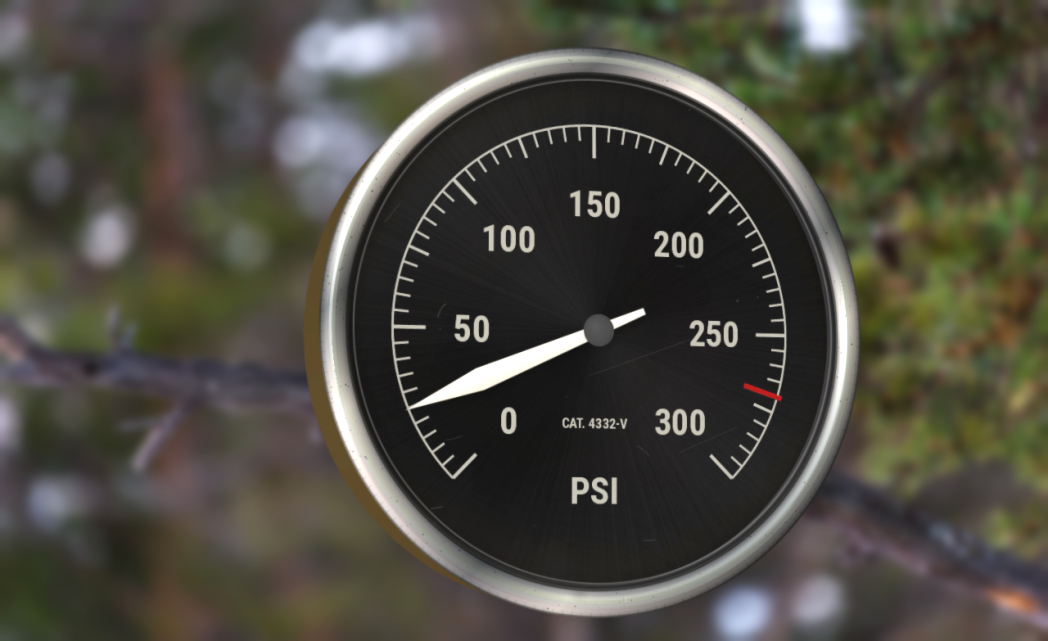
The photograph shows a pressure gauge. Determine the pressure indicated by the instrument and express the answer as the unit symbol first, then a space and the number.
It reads psi 25
